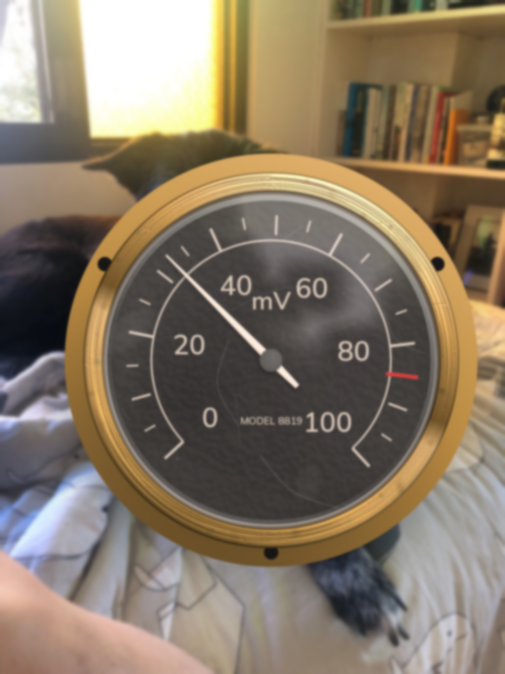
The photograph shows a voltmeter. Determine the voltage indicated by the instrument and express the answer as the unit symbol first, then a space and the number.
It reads mV 32.5
